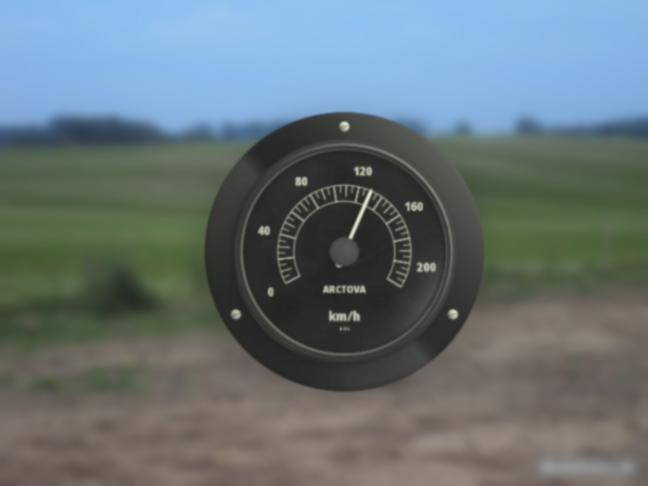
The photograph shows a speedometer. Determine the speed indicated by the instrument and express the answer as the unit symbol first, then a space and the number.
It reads km/h 130
